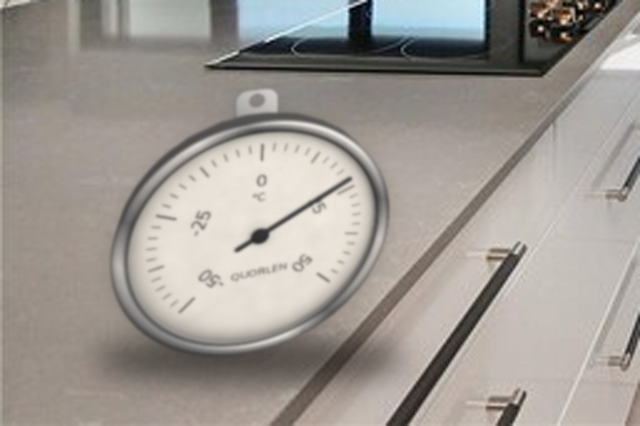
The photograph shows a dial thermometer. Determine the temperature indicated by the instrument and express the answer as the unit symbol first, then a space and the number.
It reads °C 22.5
